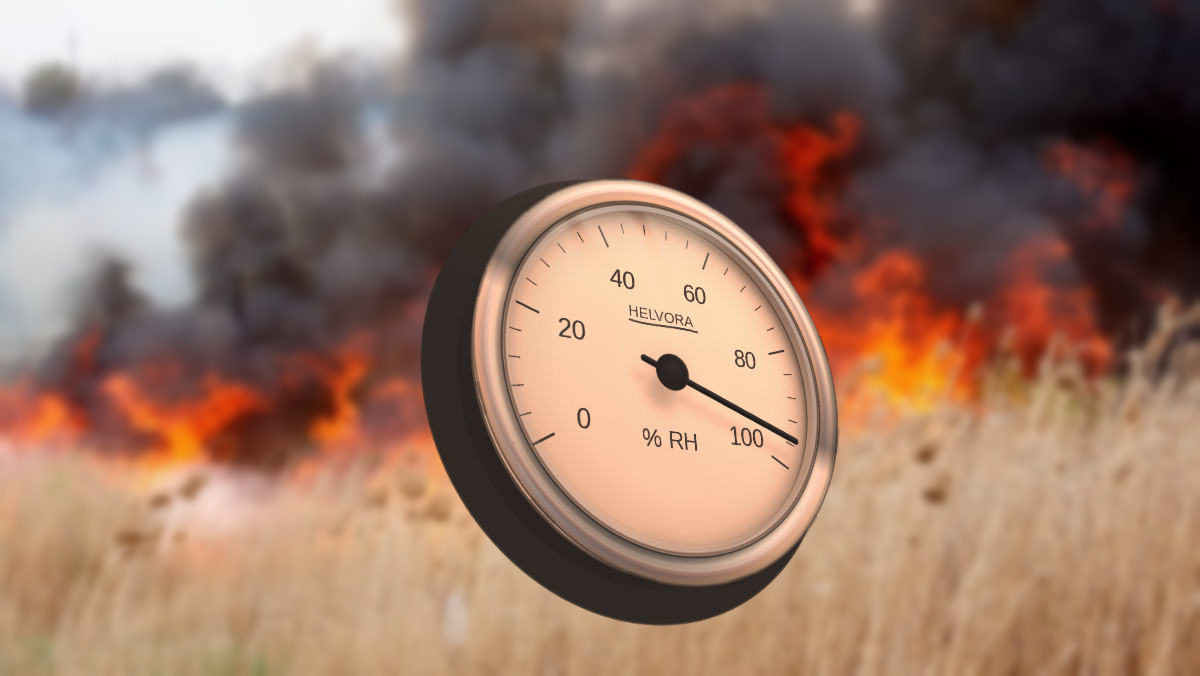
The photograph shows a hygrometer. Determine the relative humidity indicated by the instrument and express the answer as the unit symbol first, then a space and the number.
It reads % 96
